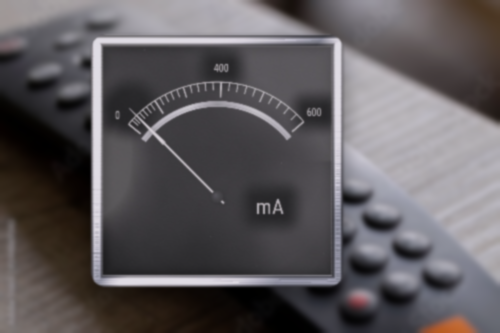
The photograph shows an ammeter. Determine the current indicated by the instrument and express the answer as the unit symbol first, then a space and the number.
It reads mA 100
